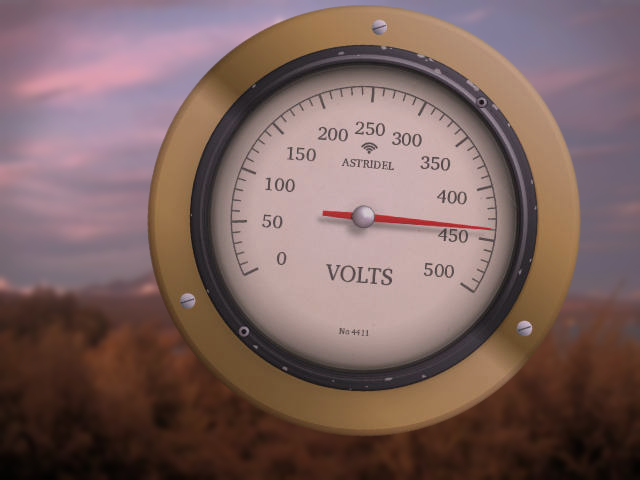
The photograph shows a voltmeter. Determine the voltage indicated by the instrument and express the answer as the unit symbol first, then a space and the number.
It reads V 440
